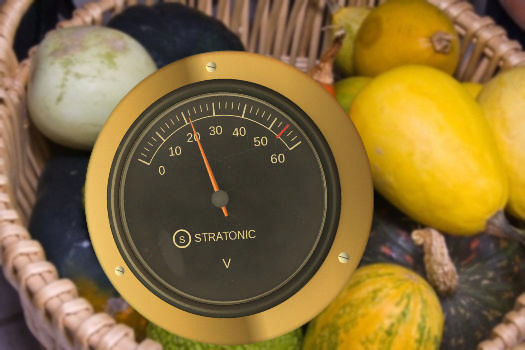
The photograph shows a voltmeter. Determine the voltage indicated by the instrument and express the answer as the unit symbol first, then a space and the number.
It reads V 22
